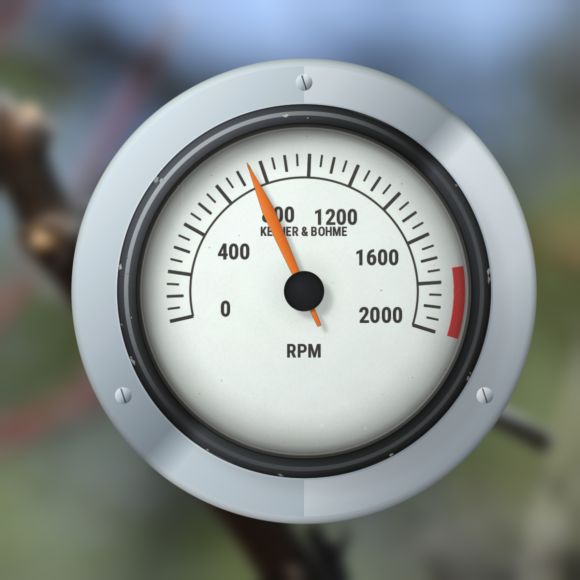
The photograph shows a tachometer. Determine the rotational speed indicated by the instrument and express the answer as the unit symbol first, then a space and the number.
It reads rpm 750
